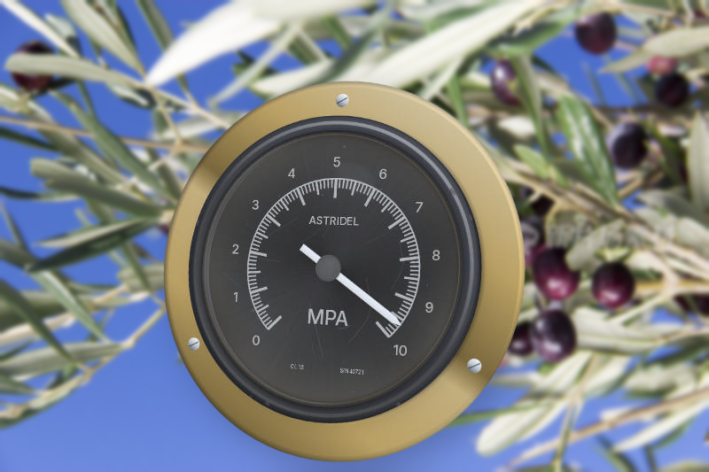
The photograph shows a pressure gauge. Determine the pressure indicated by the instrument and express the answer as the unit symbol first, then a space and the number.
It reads MPa 9.6
